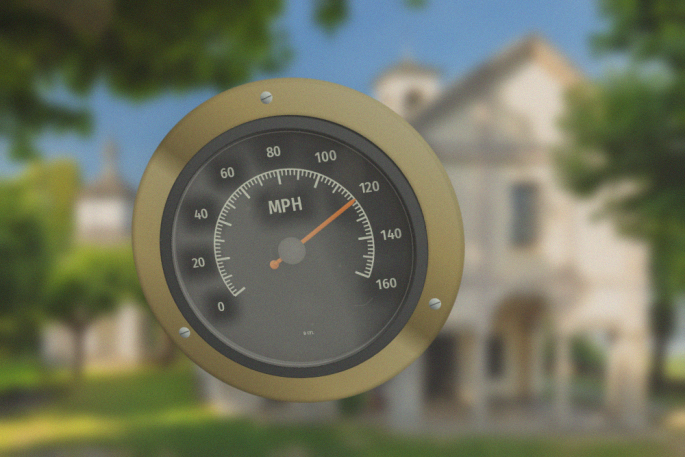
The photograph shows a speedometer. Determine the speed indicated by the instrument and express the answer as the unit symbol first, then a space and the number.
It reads mph 120
